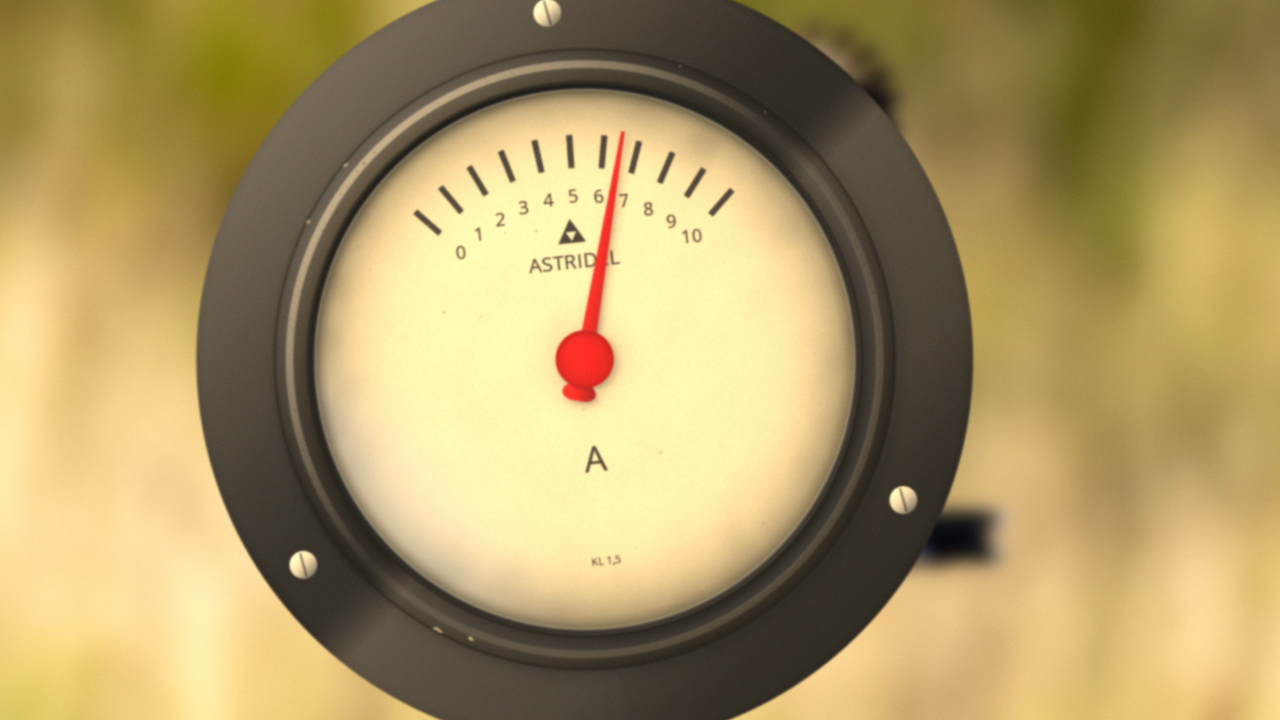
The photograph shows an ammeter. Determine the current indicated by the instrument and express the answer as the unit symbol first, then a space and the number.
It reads A 6.5
